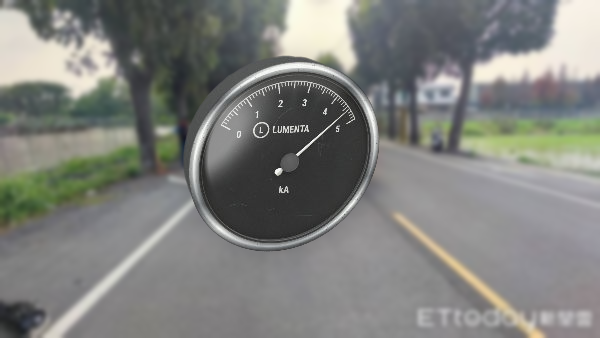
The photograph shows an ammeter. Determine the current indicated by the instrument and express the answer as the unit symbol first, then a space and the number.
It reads kA 4.5
